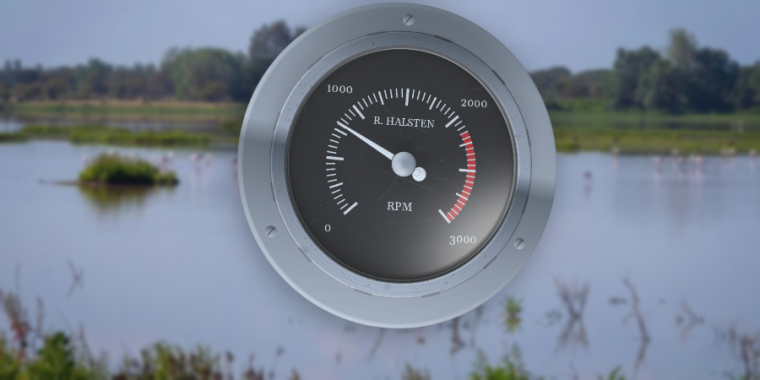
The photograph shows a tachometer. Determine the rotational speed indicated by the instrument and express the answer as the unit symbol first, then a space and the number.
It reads rpm 800
